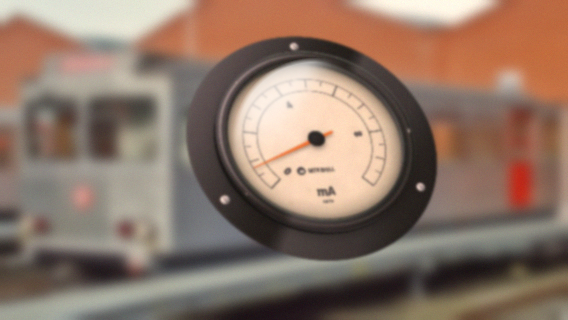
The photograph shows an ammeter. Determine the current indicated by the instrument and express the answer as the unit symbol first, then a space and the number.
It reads mA 0.75
